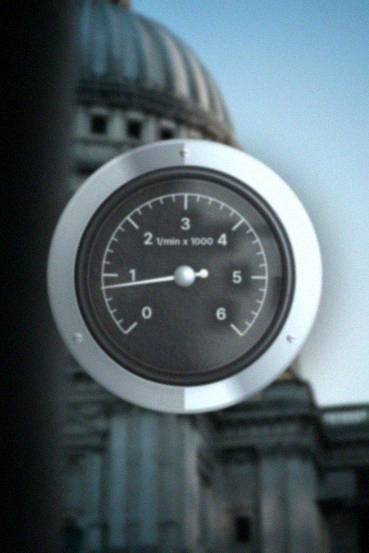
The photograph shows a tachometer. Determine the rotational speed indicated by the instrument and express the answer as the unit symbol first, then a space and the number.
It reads rpm 800
